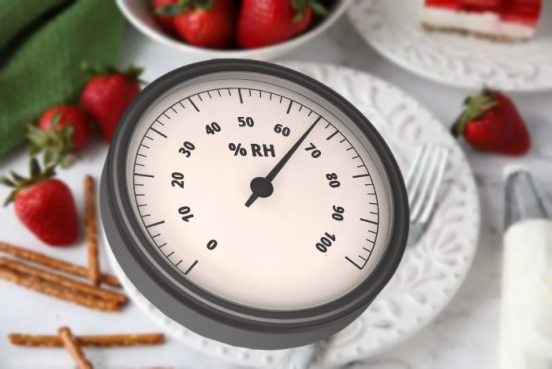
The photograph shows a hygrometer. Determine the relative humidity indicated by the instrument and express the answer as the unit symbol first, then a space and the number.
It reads % 66
